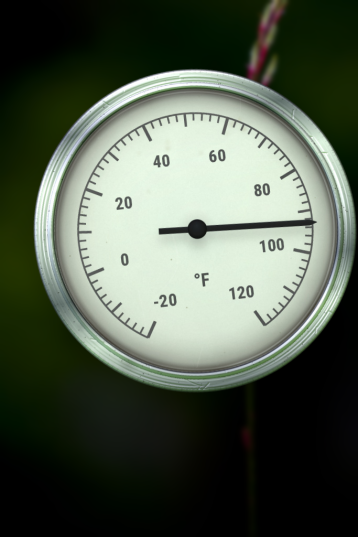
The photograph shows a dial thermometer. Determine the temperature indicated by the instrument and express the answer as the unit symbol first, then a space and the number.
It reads °F 93
